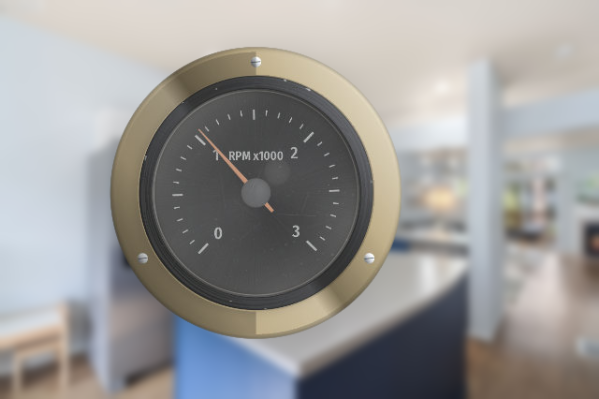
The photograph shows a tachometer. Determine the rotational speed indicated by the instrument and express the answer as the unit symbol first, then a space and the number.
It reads rpm 1050
